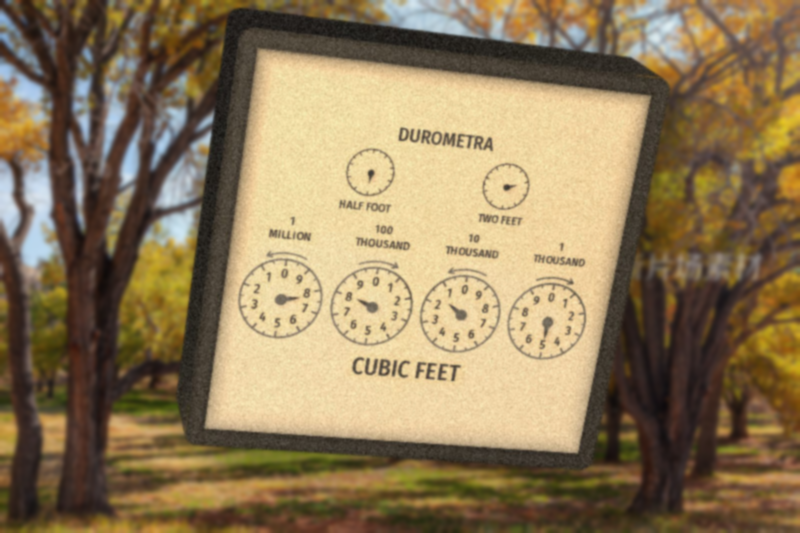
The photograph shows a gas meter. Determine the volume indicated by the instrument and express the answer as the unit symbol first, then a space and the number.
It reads ft³ 781500
